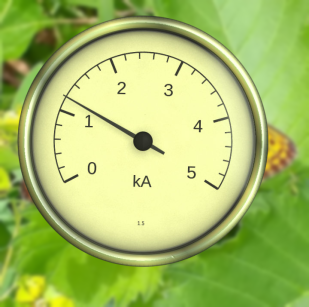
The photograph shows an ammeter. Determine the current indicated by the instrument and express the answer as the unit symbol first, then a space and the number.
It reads kA 1.2
